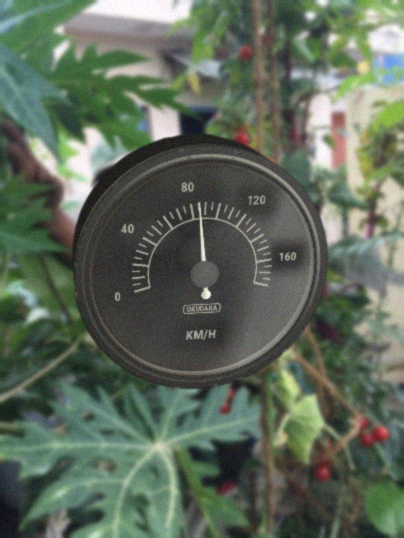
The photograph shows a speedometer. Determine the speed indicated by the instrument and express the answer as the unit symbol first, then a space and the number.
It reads km/h 85
